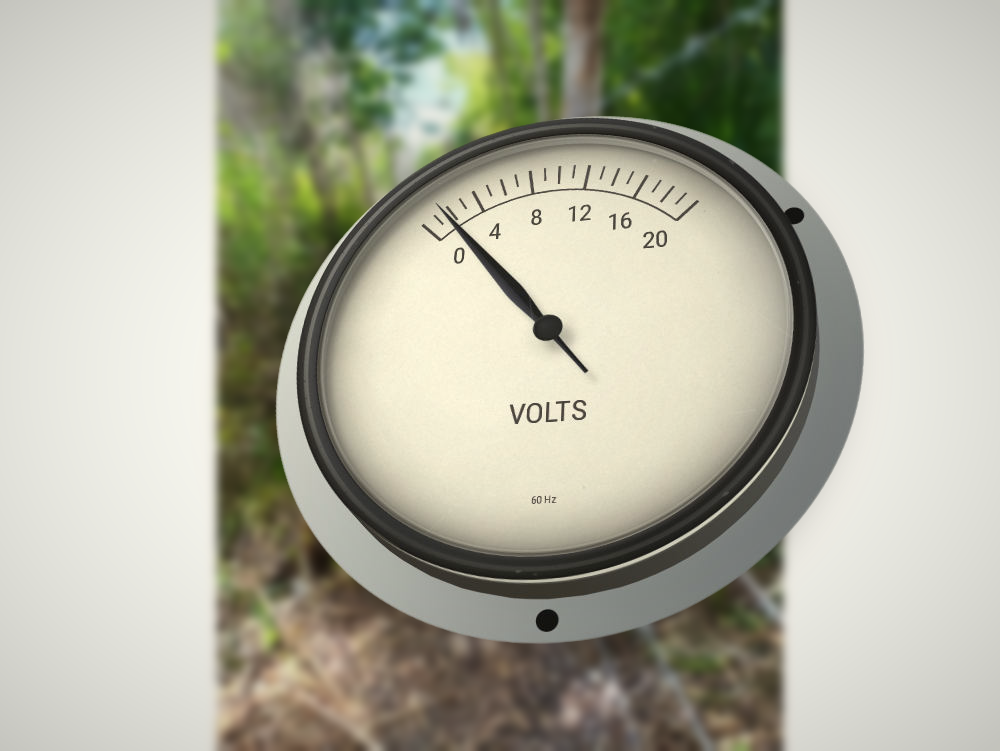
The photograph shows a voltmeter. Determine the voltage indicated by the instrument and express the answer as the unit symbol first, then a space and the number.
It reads V 1.5
